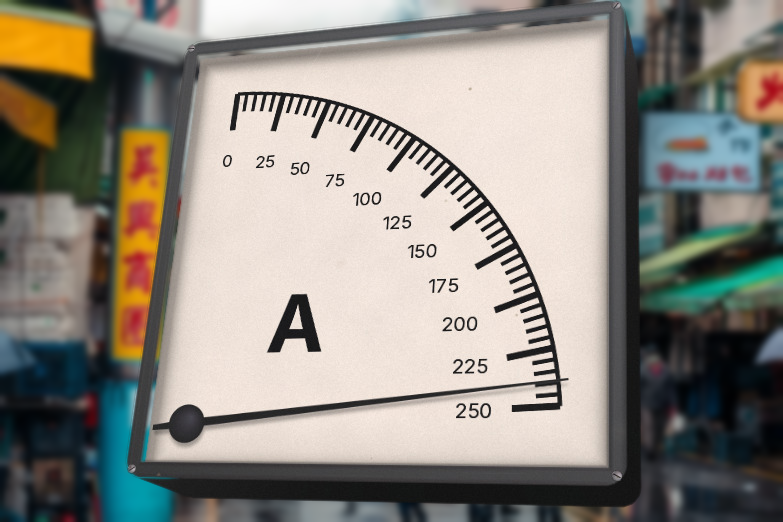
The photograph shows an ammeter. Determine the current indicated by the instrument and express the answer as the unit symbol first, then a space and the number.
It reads A 240
